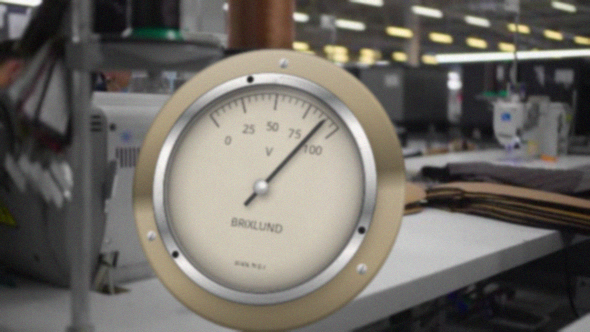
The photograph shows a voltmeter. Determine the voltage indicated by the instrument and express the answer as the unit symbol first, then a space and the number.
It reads V 90
